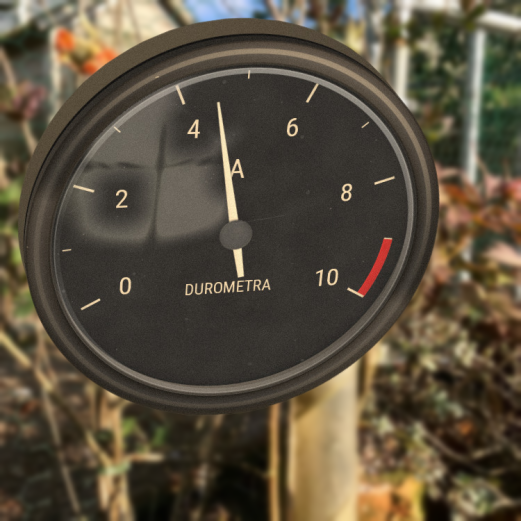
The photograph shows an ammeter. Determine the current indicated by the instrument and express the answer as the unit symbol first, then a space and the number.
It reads A 4.5
